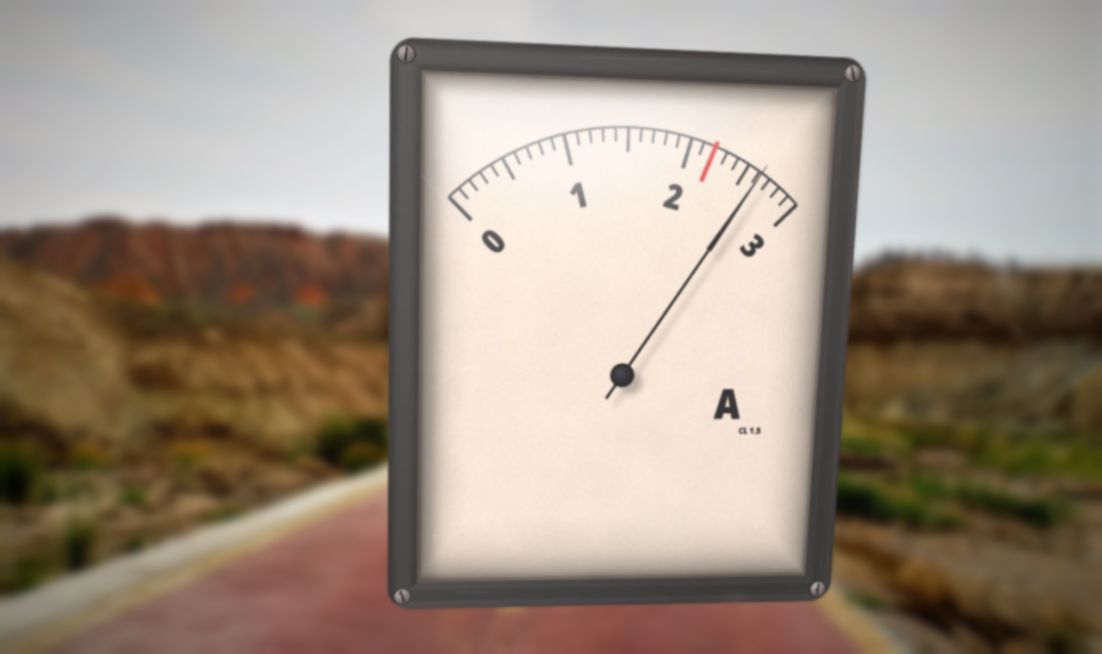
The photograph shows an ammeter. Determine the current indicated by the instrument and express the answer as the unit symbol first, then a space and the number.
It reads A 2.6
